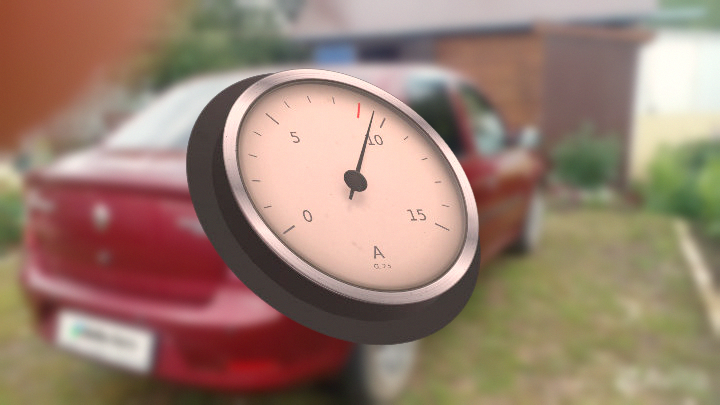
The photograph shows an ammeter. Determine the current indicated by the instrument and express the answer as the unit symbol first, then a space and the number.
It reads A 9.5
